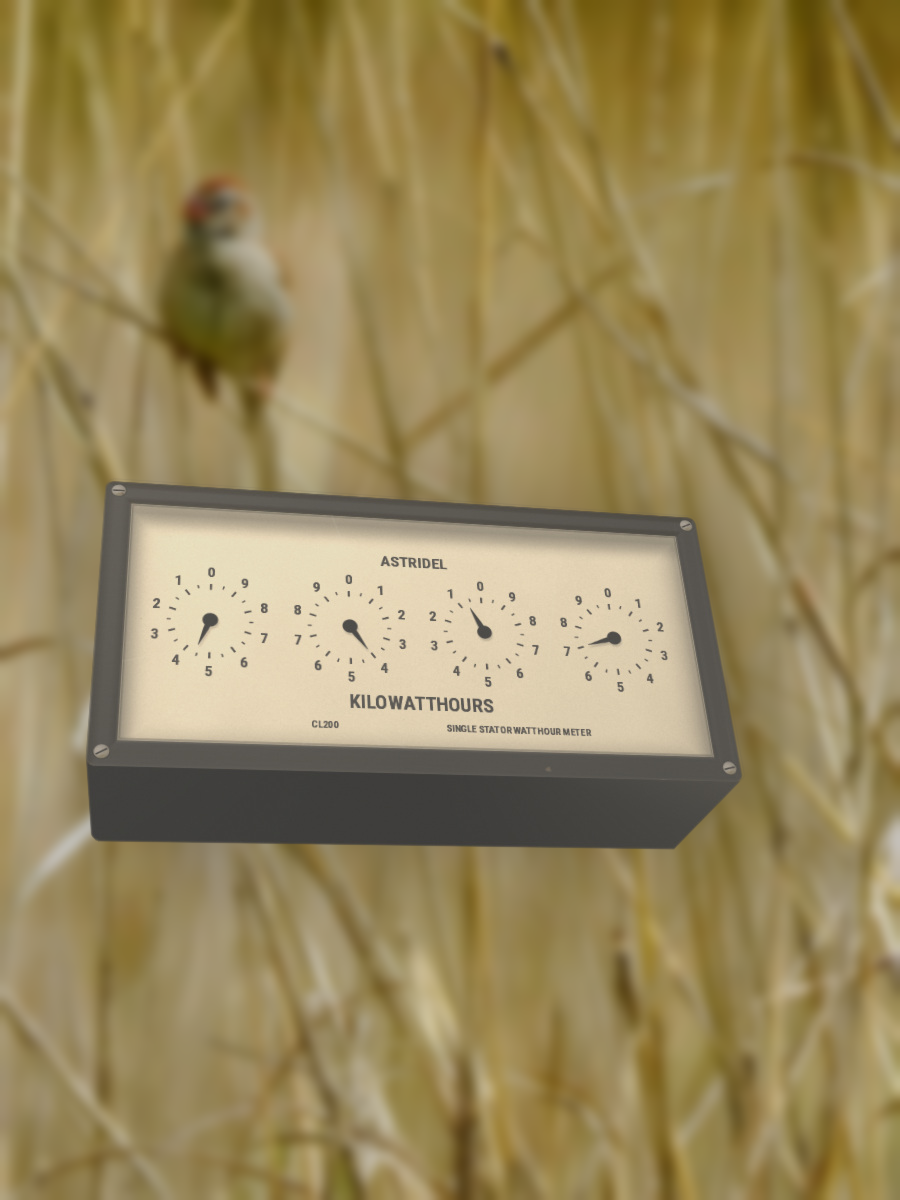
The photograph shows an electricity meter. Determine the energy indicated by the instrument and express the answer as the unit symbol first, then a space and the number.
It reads kWh 4407
